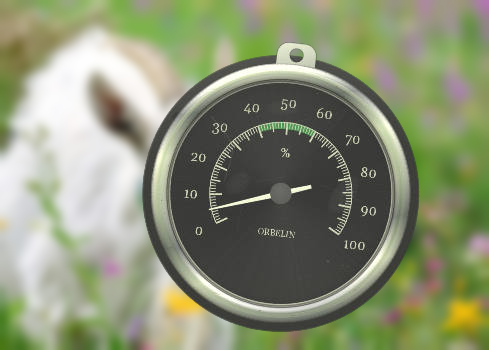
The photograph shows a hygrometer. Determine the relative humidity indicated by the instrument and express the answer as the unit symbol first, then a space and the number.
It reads % 5
